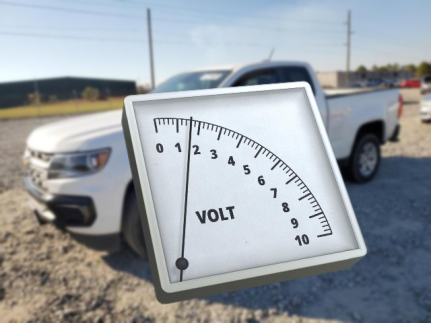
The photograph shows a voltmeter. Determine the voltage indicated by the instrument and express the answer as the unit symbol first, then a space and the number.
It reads V 1.6
